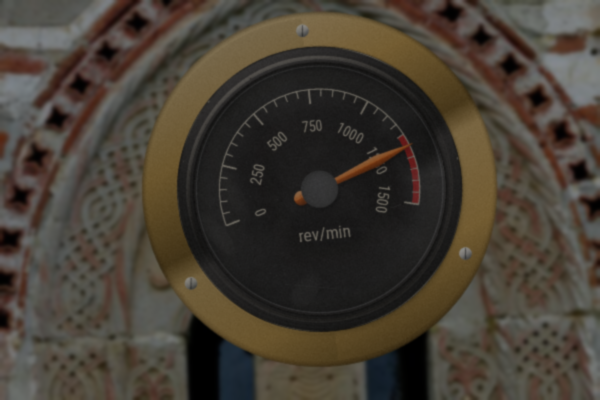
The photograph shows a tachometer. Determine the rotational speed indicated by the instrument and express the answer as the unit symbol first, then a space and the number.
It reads rpm 1250
